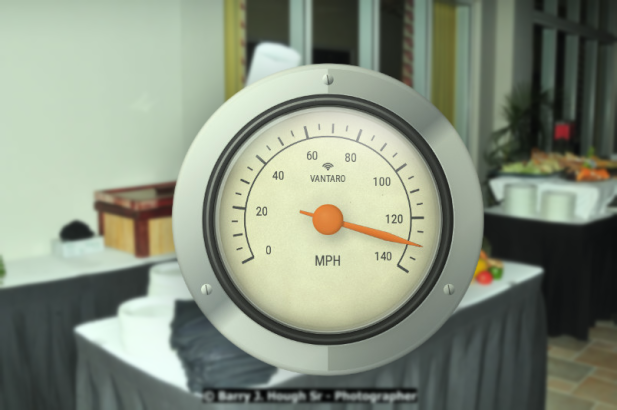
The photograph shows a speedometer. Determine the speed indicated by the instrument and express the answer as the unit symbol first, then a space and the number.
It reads mph 130
